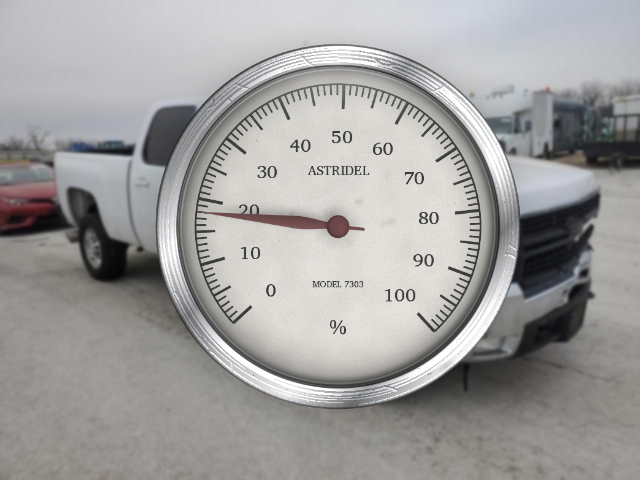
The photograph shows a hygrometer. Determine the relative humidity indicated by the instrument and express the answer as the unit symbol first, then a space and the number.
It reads % 18
